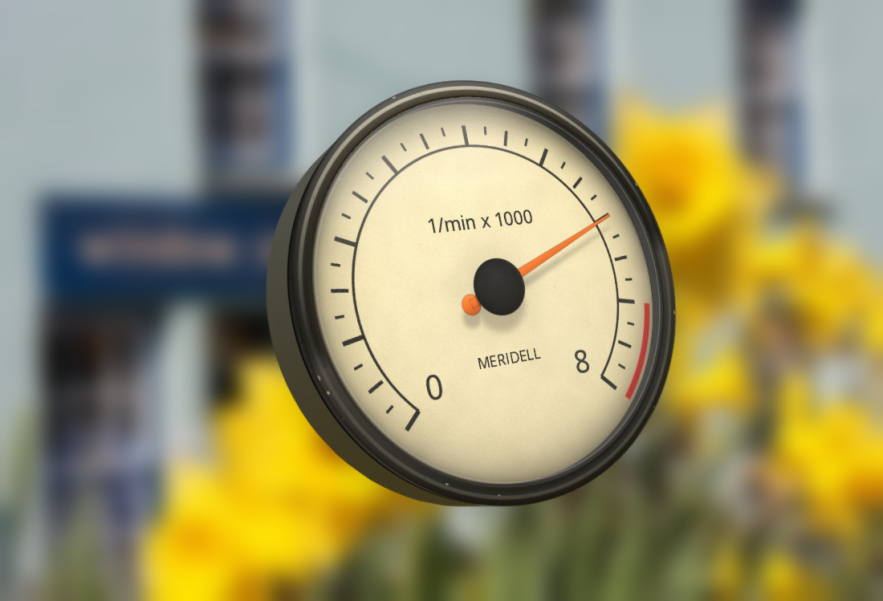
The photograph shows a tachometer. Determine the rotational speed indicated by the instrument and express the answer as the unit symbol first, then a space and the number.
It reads rpm 6000
